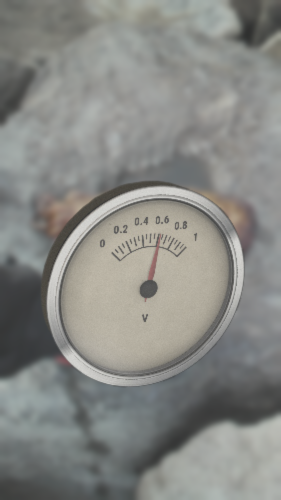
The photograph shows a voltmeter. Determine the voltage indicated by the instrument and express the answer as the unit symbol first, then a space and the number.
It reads V 0.6
